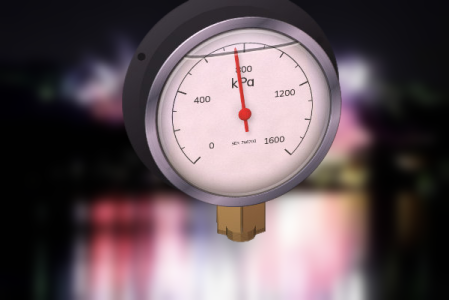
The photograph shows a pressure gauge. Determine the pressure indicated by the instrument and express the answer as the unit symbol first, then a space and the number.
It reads kPa 750
